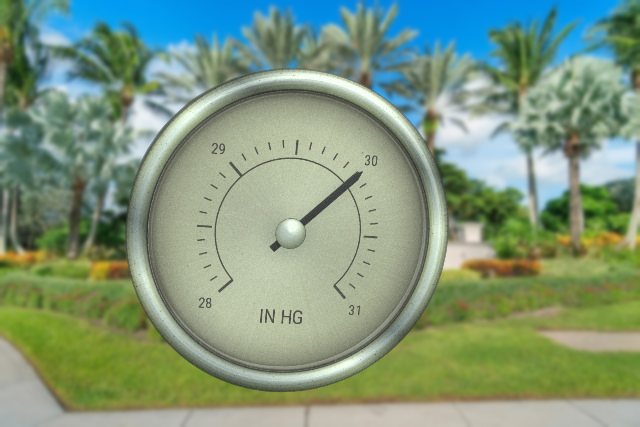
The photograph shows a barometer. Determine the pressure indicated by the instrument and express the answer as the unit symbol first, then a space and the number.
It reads inHg 30
